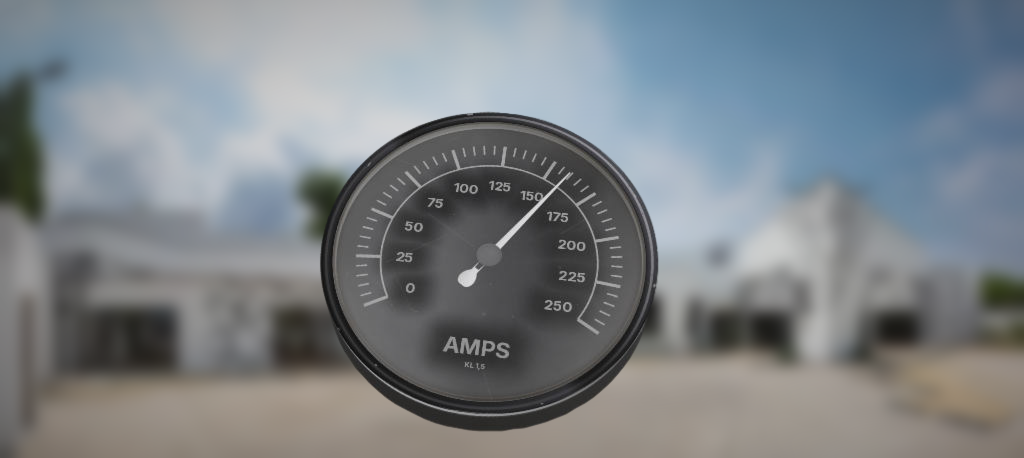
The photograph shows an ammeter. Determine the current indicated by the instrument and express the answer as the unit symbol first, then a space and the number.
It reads A 160
